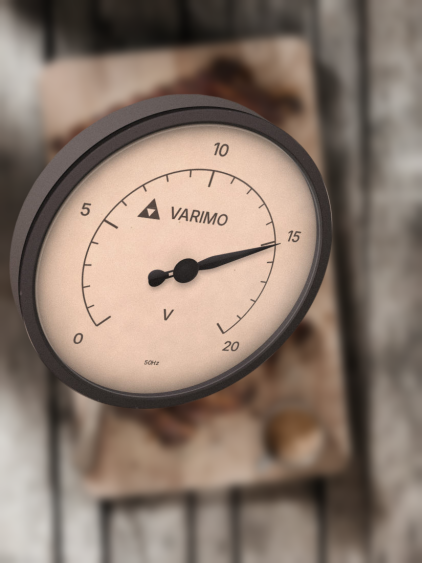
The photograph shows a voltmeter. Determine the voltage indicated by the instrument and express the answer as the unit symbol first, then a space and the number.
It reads V 15
